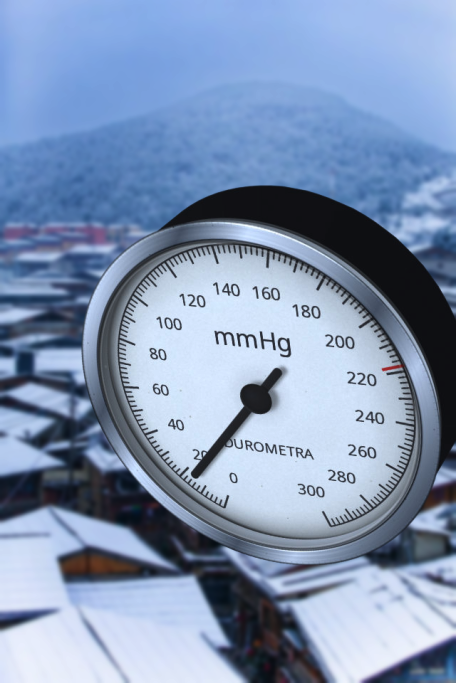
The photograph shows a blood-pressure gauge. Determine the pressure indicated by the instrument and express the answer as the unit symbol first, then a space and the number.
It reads mmHg 16
